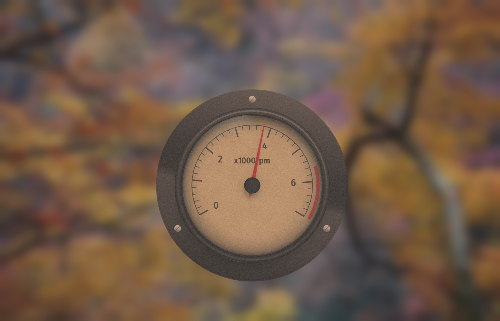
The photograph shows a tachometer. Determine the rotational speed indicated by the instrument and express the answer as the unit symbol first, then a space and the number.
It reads rpm 3800
